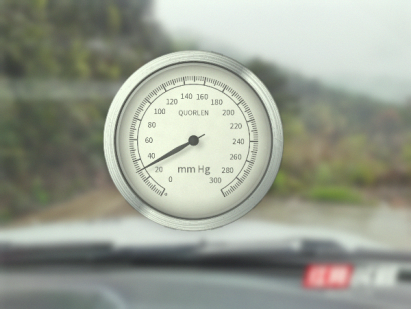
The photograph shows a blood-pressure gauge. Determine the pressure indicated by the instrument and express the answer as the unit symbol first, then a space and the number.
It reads mmHg 30
